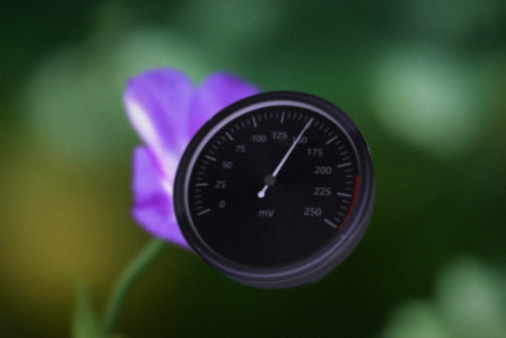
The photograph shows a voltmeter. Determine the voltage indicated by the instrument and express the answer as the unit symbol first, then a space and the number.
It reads mV 150
